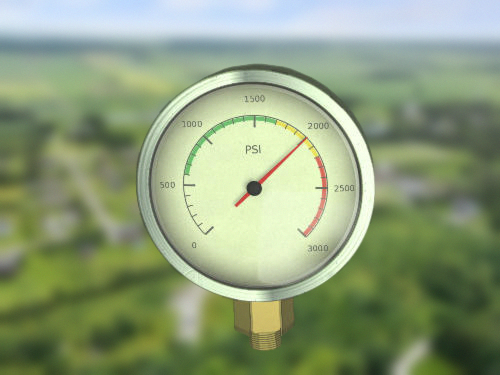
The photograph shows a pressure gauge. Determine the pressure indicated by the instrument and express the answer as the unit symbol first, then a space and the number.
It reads psi 2000
